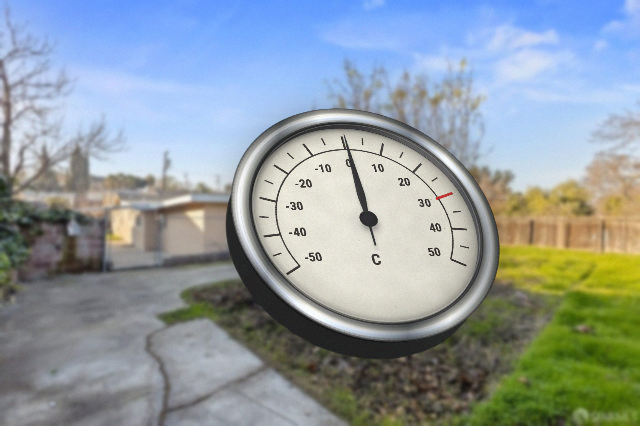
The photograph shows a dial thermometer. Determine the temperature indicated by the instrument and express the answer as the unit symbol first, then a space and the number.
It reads °C 0
